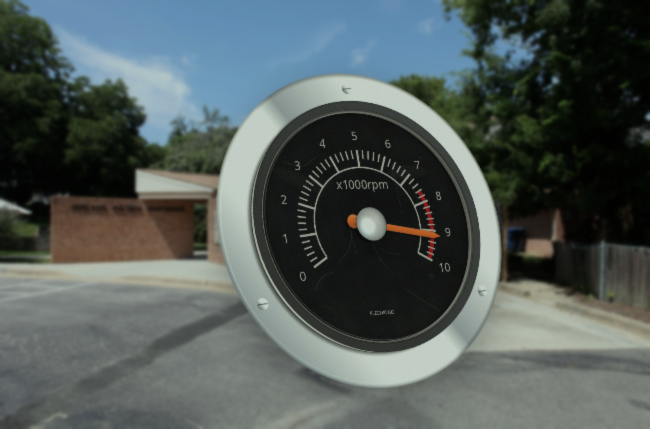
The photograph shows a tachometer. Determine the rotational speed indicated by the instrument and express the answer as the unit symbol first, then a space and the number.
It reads rpm 9200
